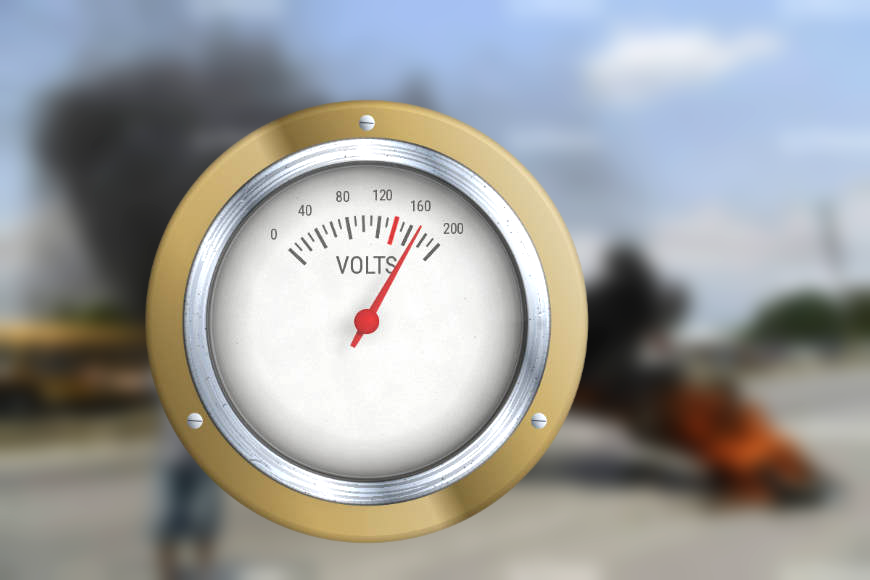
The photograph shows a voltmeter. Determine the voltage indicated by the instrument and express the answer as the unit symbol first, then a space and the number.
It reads V 170
